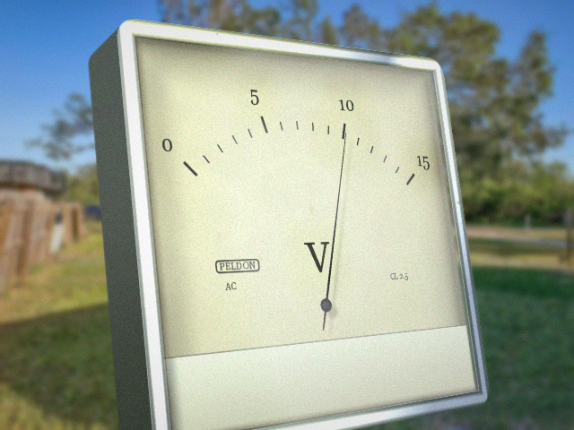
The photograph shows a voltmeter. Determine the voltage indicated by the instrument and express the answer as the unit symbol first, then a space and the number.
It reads V 10
